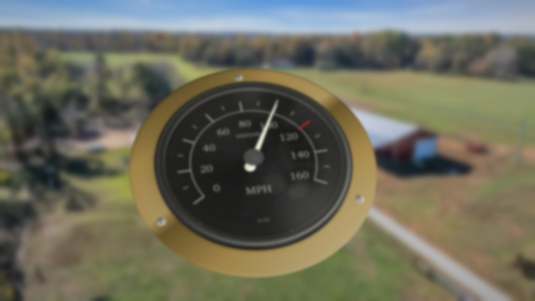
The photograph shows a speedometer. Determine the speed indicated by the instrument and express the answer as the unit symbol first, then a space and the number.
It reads mph 100
